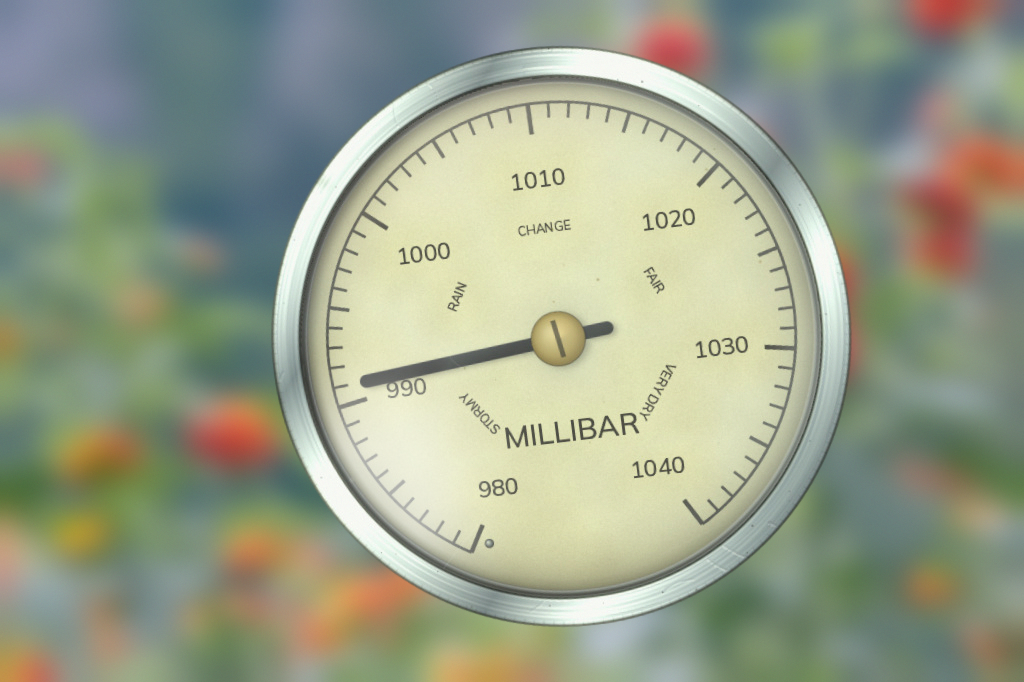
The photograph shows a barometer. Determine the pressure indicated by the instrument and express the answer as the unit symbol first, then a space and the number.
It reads mbar 991
